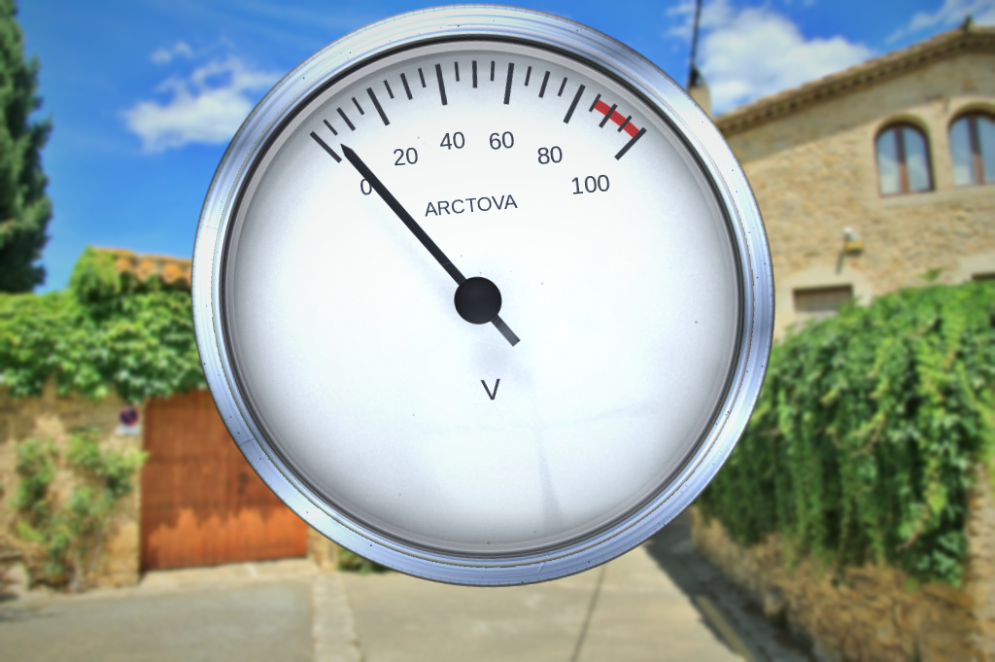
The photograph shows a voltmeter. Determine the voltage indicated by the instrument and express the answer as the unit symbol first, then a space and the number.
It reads V 5
